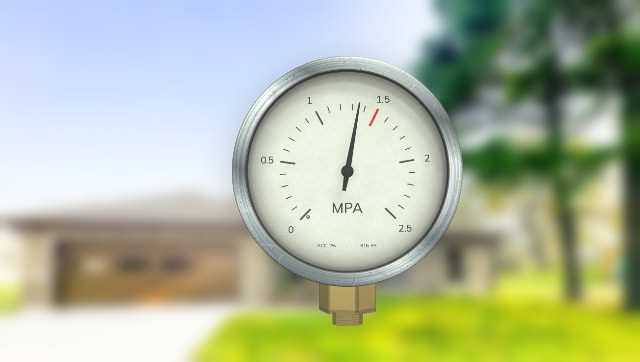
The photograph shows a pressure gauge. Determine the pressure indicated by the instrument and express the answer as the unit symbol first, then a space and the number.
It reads MPa 1.35
